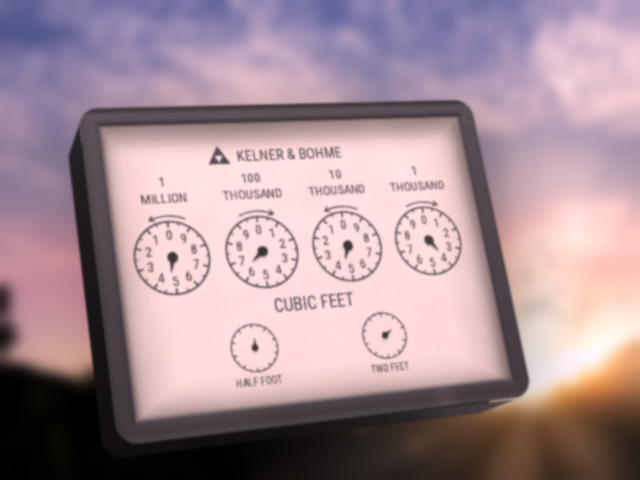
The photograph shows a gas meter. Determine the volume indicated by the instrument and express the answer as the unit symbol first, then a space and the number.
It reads ft³ 464400
